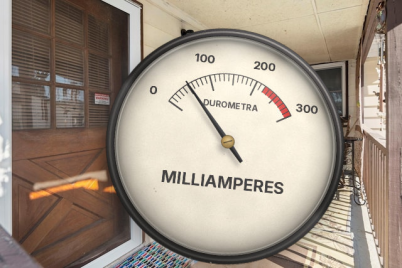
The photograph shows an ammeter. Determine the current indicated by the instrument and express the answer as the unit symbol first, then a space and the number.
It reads mA 50
